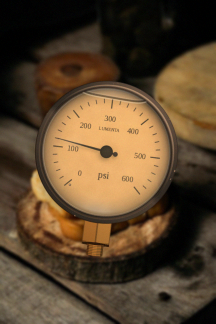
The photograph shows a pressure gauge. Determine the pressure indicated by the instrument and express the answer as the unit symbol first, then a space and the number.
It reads psi 120
